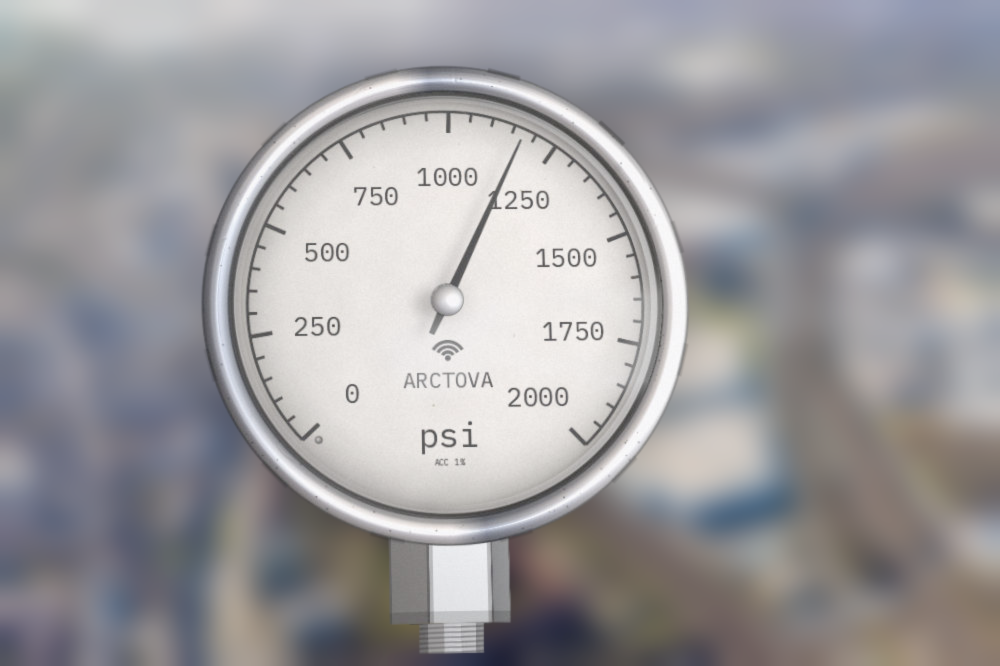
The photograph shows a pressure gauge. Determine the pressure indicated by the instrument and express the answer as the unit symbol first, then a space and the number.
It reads psi 1175
